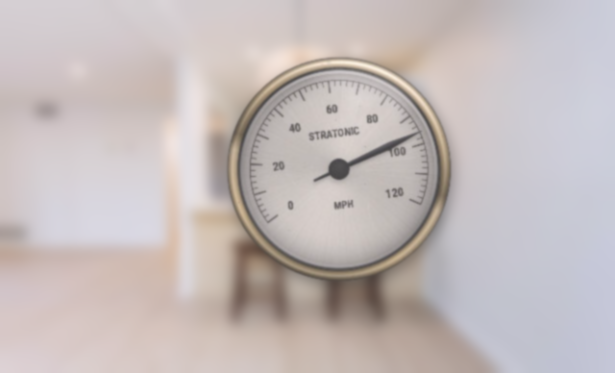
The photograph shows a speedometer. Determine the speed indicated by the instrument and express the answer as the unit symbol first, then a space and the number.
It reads mph 96
